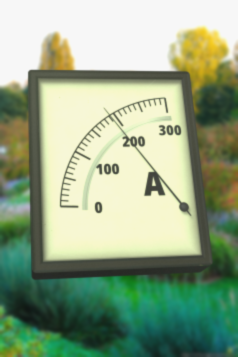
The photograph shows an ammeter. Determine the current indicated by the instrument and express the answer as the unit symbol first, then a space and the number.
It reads A 190
